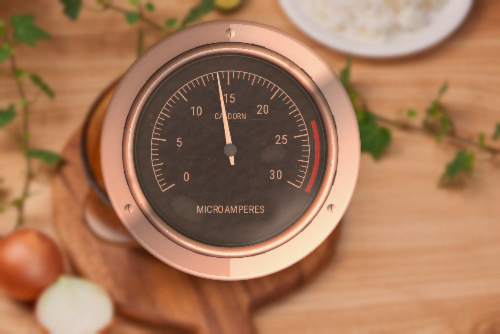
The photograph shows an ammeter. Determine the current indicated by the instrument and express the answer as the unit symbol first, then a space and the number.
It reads µA 14
